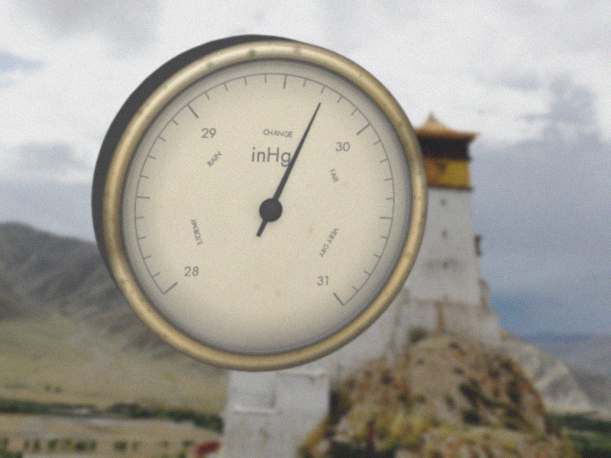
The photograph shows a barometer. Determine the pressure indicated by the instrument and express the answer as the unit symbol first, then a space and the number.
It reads inHg 29.7
